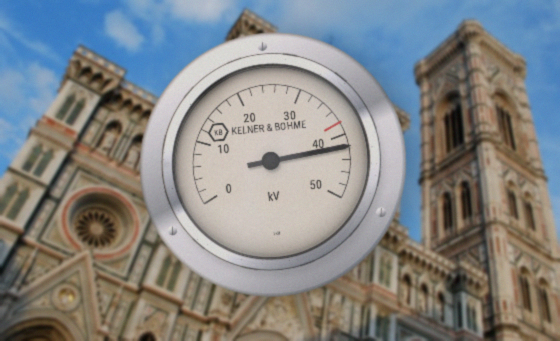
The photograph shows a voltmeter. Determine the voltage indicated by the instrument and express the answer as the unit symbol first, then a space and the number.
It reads kV 42
